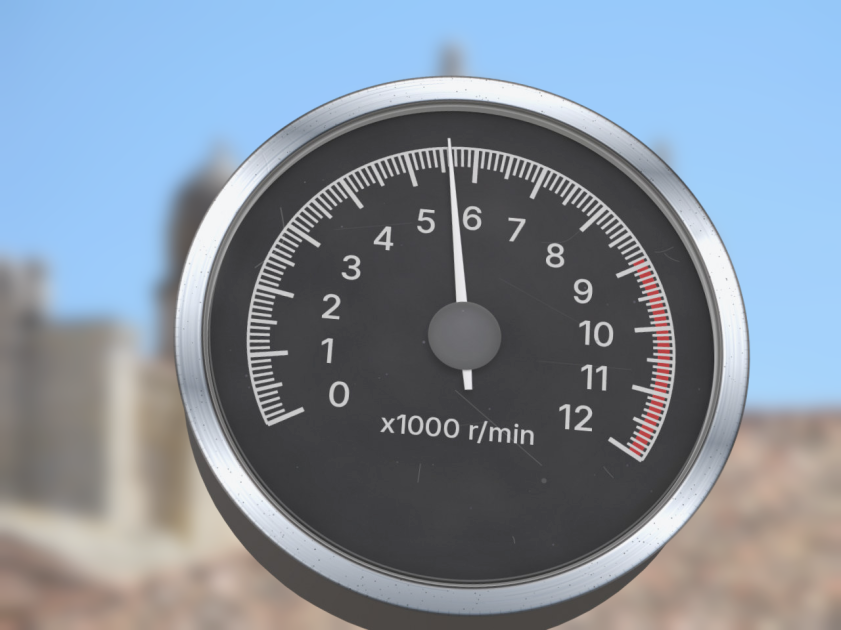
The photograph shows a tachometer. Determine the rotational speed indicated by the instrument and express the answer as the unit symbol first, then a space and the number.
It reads rpm 5600
